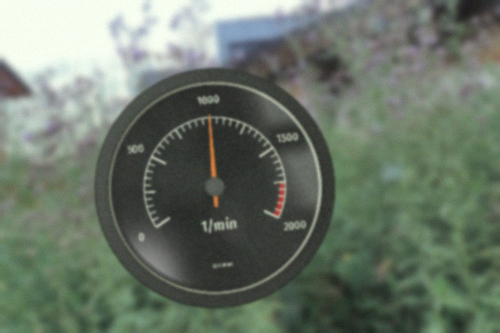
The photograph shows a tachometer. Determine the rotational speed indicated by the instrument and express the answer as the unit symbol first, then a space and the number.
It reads rpm 1000
